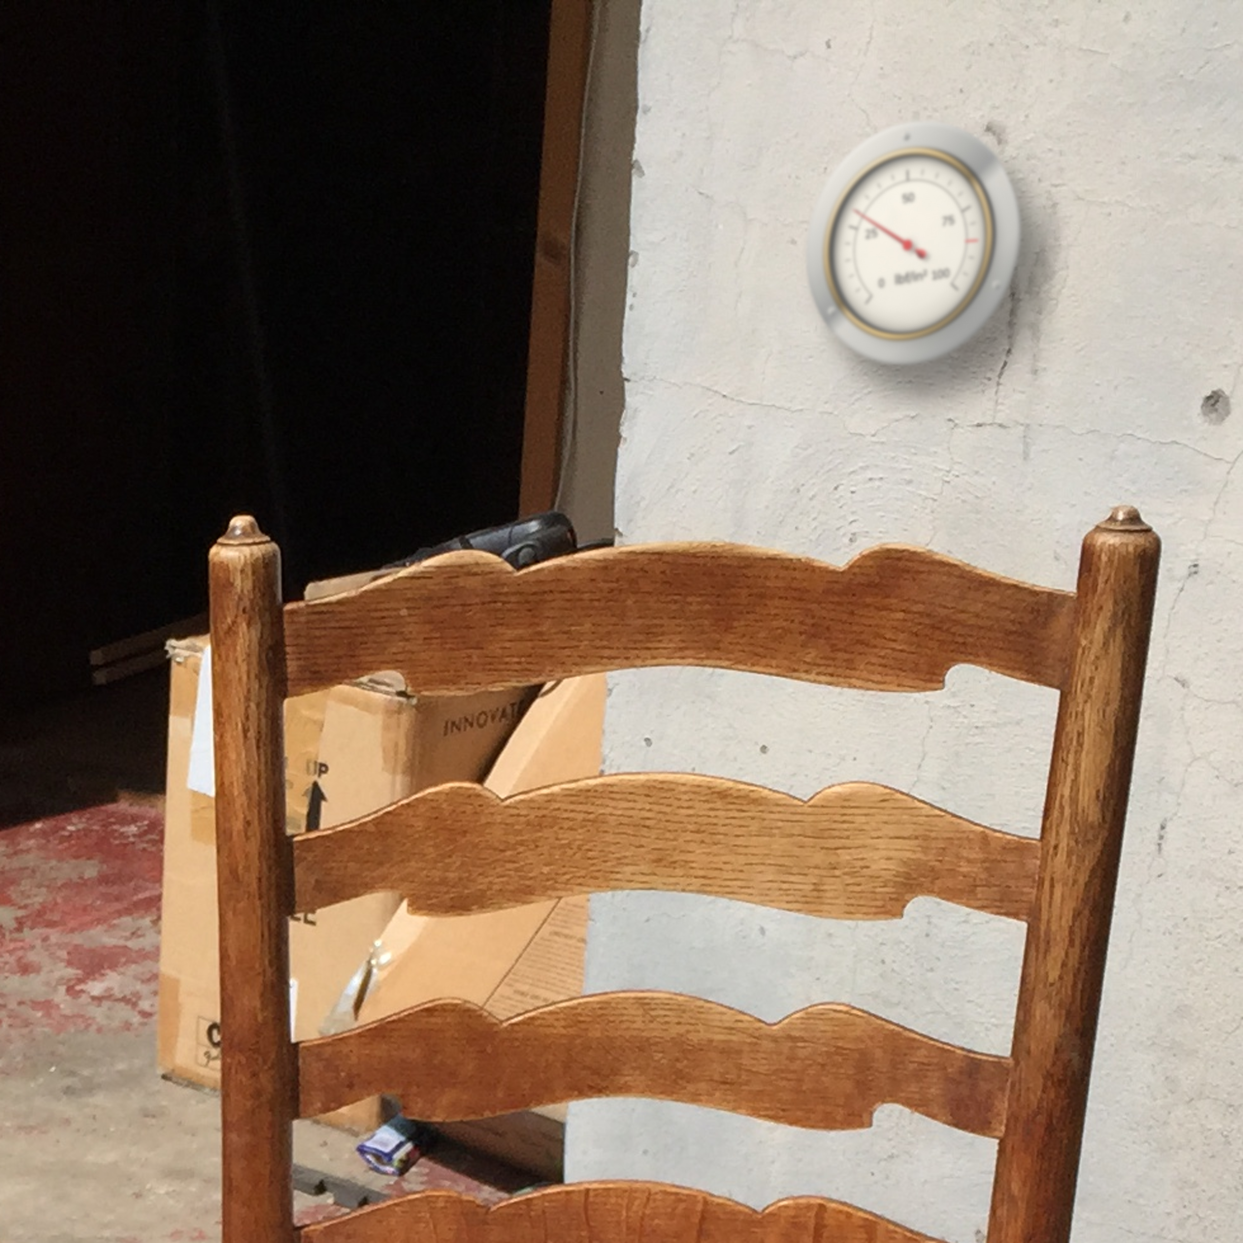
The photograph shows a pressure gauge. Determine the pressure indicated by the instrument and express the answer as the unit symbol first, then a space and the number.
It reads psi 30
